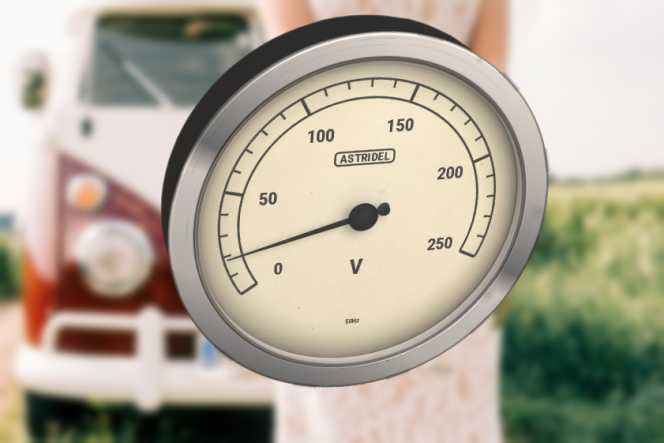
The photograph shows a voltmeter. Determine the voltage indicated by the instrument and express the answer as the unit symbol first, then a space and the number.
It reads V 20
